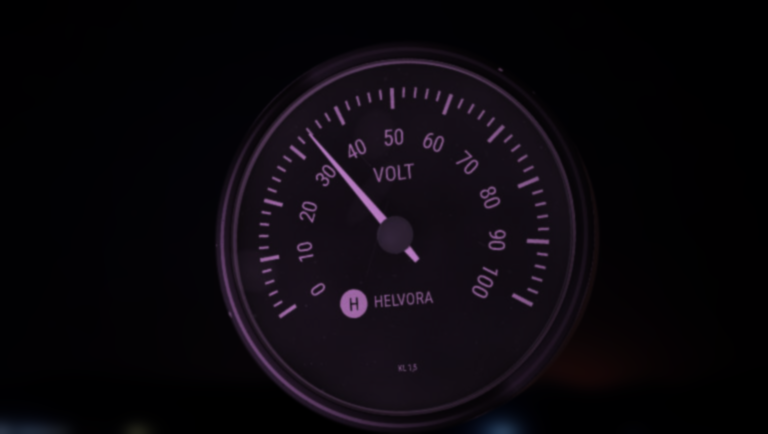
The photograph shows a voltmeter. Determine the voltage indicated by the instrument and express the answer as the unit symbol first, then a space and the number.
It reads V 34
